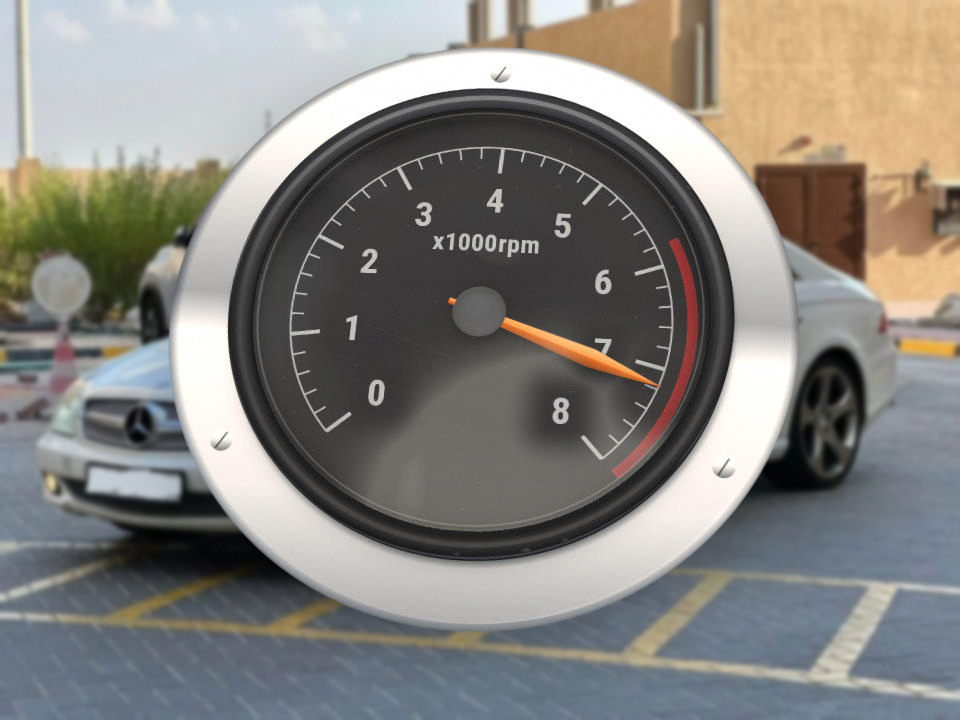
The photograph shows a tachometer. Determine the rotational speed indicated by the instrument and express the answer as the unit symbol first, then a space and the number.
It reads rpm 7200
